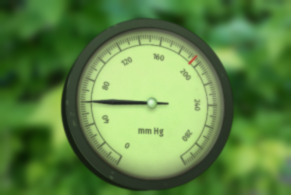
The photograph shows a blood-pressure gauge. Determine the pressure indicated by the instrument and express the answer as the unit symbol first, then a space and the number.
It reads mmHg 60
